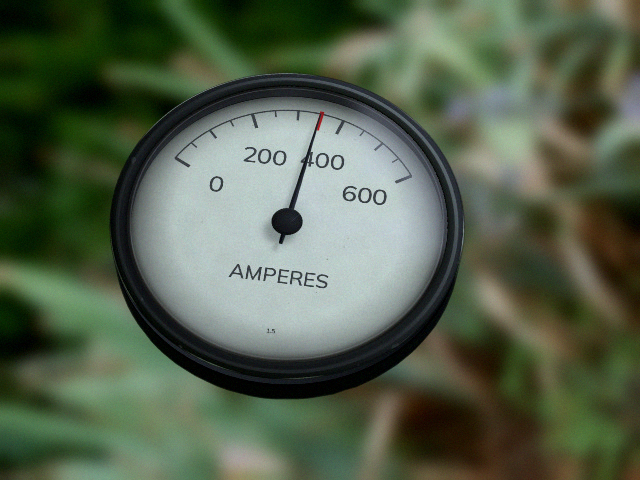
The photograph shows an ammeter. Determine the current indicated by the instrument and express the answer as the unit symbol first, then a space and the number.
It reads A 350
